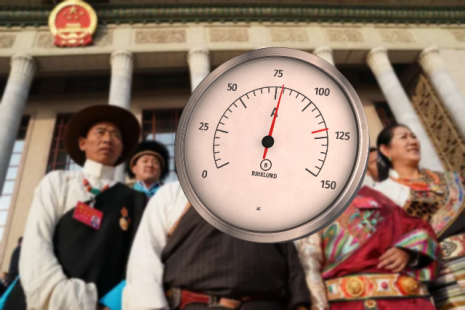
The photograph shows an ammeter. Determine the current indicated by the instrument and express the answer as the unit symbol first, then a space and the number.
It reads A 80
